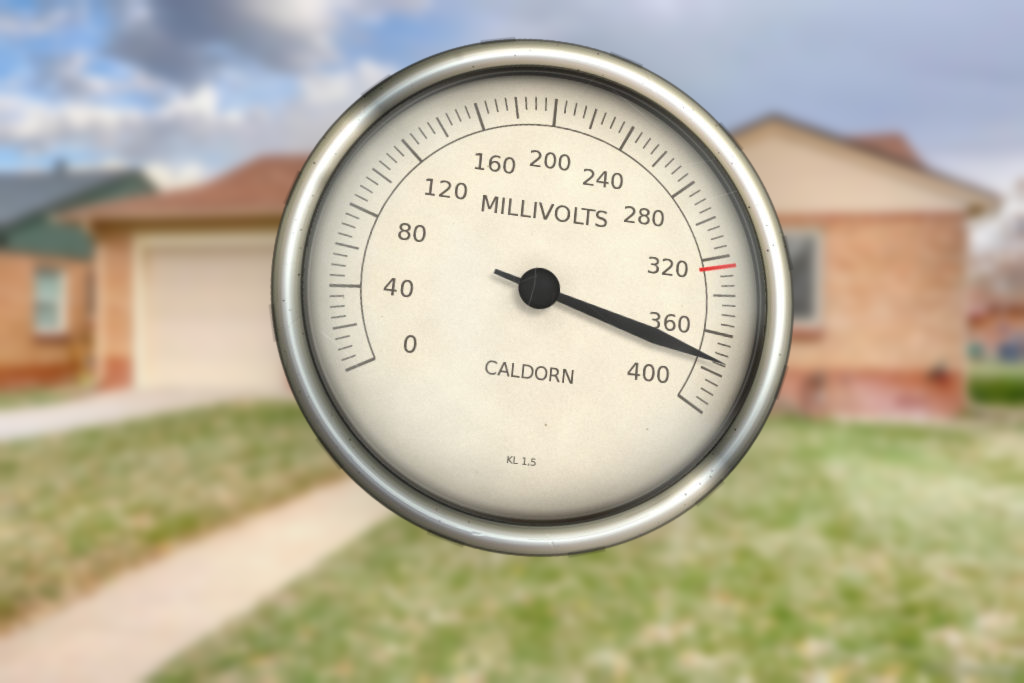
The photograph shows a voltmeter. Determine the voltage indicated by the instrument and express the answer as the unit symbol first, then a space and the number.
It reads mV 375
